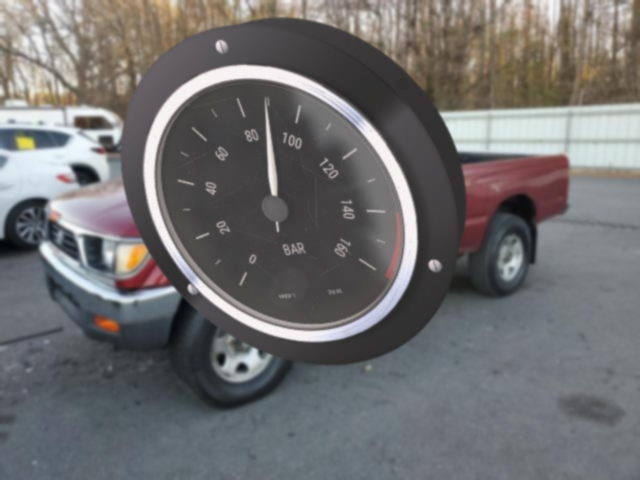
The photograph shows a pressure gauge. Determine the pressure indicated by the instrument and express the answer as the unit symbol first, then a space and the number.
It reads bar 90
